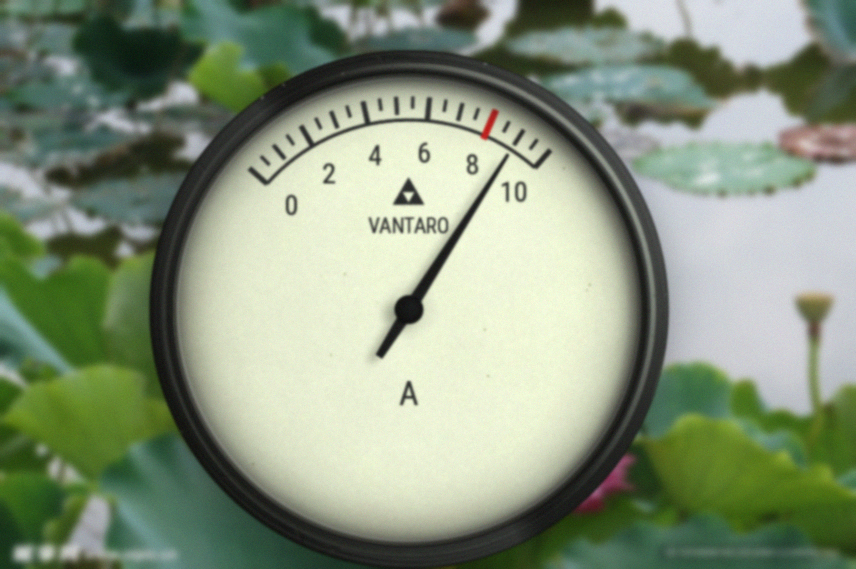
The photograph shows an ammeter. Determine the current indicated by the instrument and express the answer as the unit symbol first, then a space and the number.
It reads A 9
